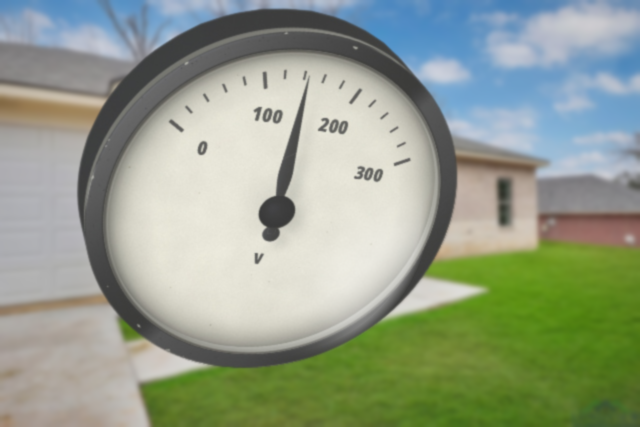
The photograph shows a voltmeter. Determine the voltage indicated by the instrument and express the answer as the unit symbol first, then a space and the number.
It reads V 140
